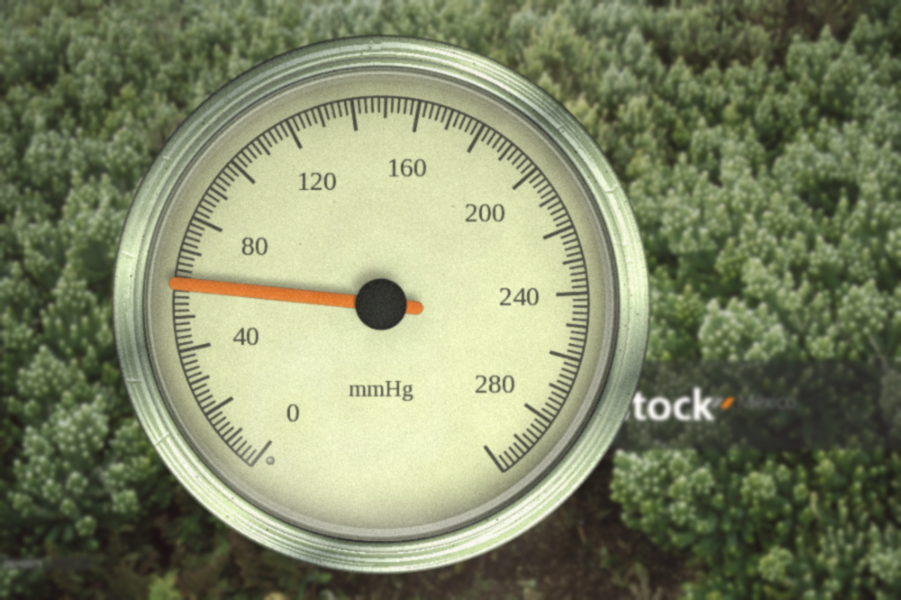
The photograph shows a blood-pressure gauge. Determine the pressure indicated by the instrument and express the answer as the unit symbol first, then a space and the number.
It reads mmHg 60
